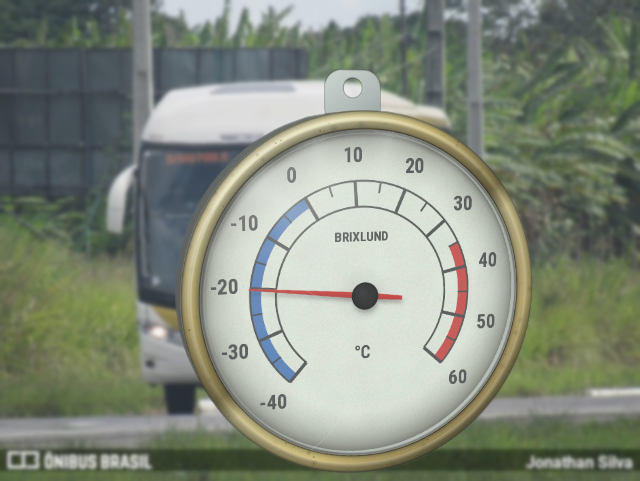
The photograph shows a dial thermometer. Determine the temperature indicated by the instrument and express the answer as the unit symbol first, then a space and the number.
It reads °C -20
